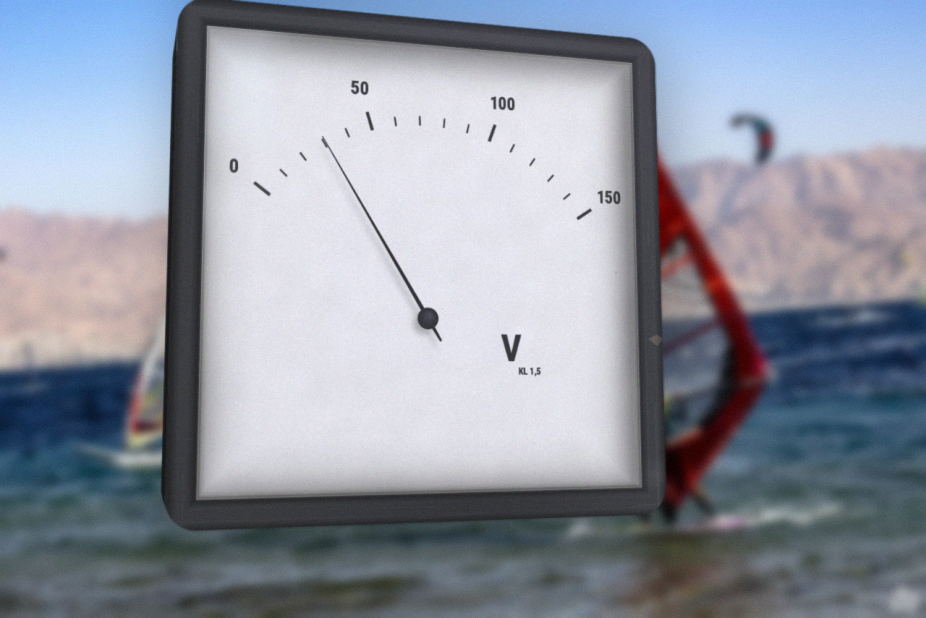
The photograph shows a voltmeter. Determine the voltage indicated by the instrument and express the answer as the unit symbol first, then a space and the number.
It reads V 30
